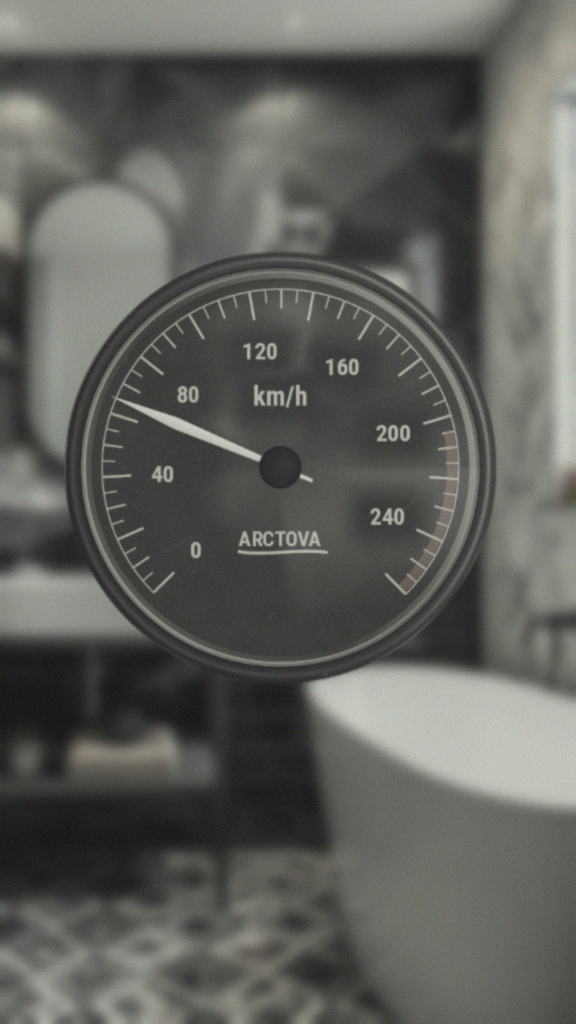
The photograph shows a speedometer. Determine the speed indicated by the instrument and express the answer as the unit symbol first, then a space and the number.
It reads km/h 65
